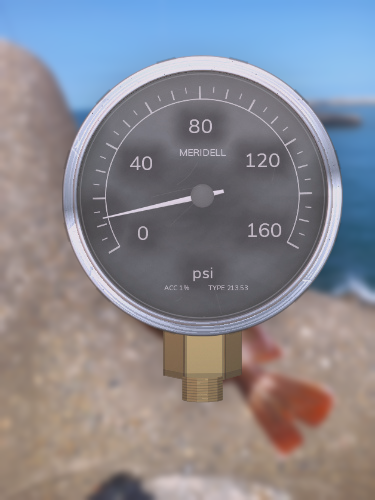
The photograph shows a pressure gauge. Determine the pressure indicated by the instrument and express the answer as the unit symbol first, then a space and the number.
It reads psi 12.5
